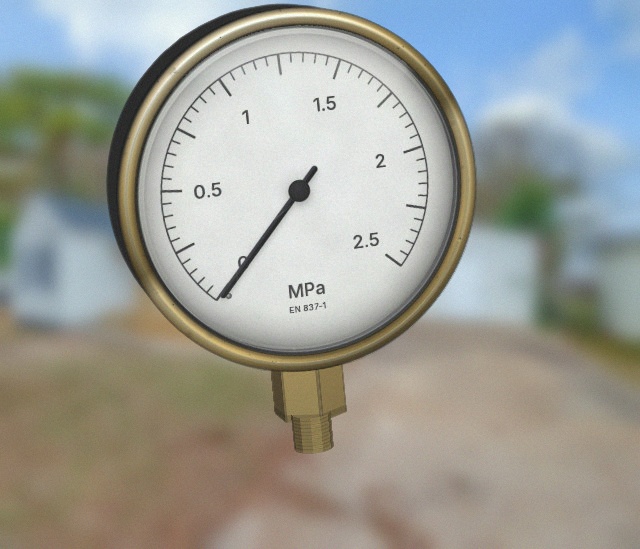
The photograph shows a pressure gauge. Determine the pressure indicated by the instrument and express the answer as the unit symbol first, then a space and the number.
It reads MPa 0
